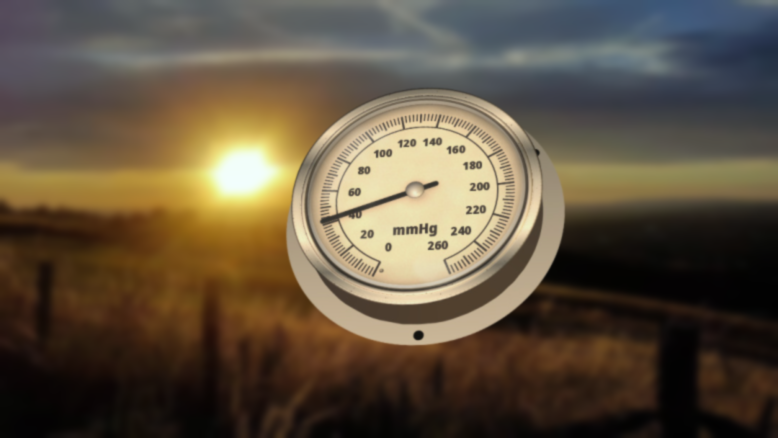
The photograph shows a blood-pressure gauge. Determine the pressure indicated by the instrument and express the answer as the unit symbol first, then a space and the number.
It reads mmHg 40
